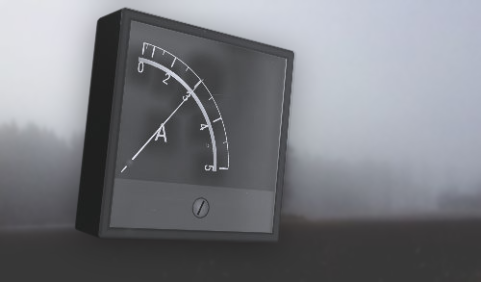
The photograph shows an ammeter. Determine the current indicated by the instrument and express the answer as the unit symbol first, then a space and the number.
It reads A 3
